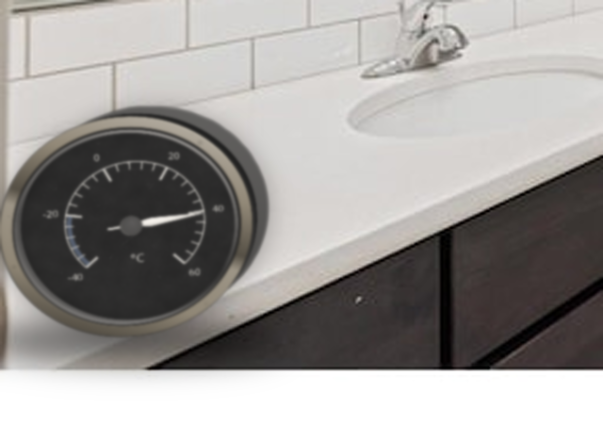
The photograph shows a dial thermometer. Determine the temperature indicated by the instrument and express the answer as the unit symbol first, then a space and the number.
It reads °C 40
